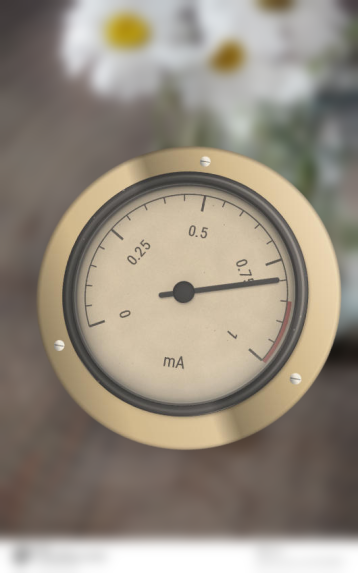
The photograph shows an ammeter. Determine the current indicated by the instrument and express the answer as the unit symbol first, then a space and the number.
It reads mA 0.8
